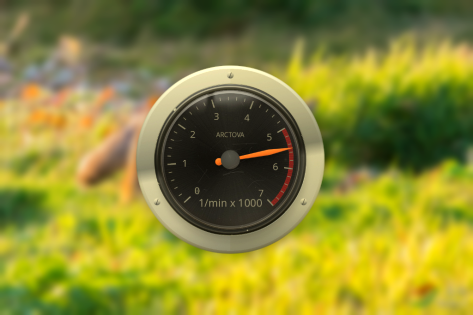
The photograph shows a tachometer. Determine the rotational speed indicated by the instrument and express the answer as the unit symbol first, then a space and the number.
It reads rpm 5500
